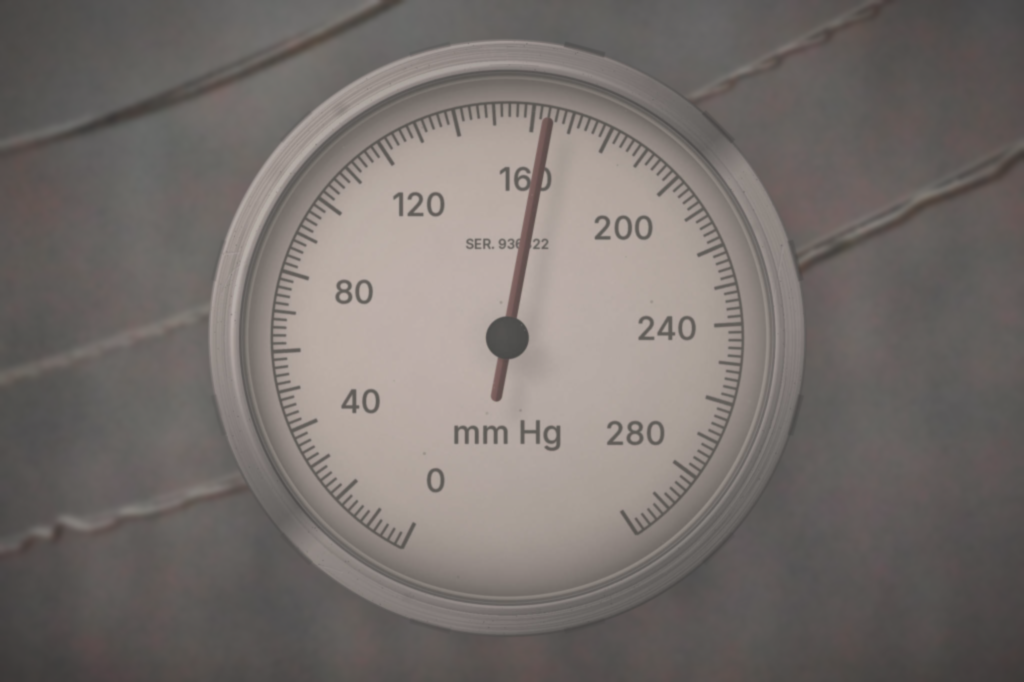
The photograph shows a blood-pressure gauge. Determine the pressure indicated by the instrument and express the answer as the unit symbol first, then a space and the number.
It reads mmHg 164
